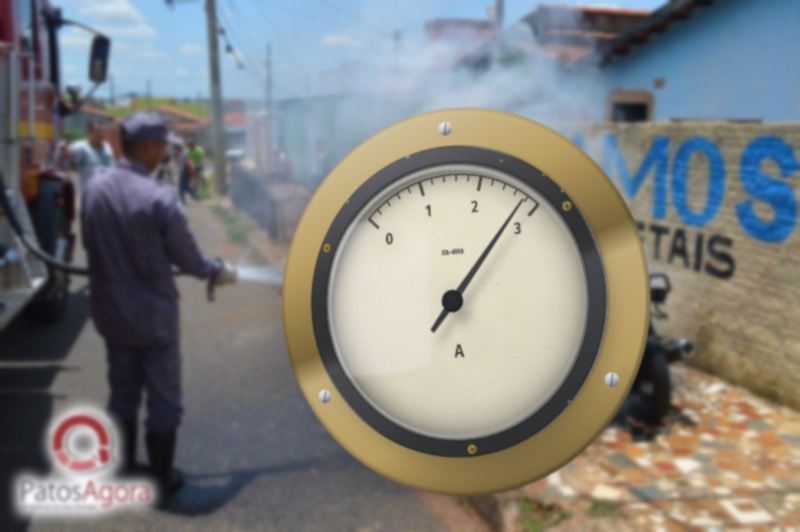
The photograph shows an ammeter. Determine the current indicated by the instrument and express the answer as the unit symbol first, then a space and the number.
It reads A 2.8
